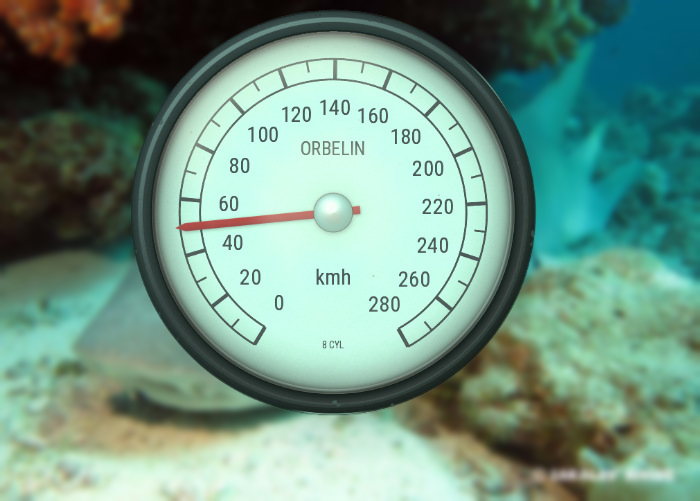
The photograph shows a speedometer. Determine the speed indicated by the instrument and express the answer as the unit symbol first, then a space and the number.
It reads km/h 50
